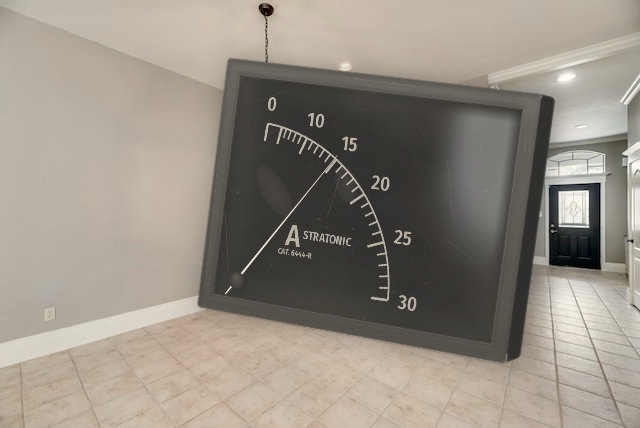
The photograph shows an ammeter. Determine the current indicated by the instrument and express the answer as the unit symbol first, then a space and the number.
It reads A 15
